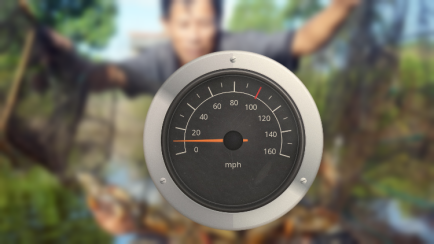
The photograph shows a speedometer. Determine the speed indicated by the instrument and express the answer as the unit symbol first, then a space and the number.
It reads mph 10
